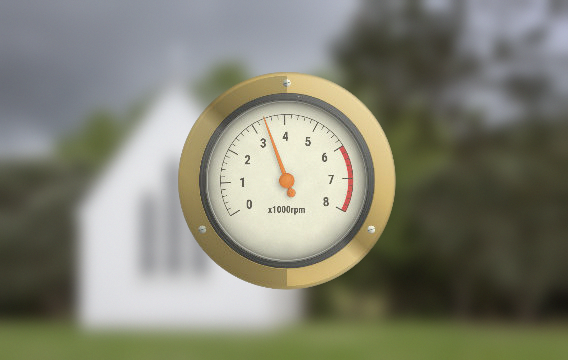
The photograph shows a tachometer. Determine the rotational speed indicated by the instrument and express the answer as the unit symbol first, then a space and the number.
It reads rpm 3400
